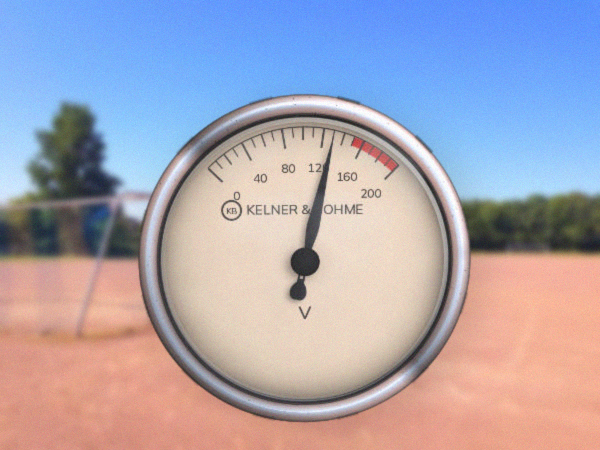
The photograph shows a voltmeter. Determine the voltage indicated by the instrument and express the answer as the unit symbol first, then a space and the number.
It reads V 130
